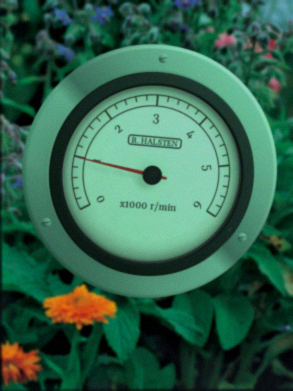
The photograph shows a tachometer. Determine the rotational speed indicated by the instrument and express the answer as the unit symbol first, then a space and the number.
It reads rpm 1000
